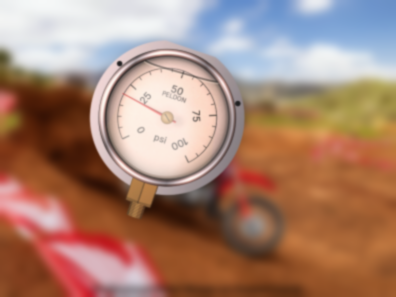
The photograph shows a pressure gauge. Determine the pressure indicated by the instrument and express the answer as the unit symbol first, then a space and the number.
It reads psi 20
